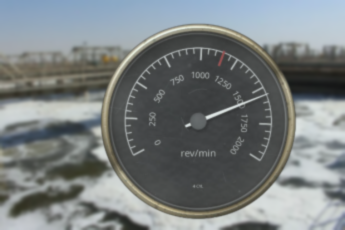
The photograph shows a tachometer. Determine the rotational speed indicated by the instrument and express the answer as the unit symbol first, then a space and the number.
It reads rpm 1550
